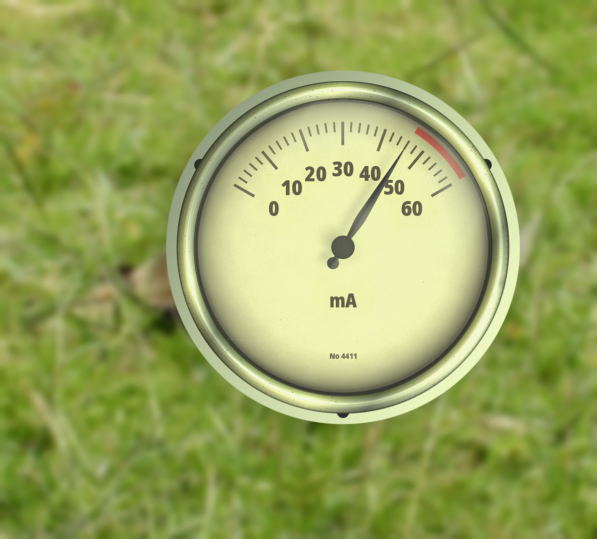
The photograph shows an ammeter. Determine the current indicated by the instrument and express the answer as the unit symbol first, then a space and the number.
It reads mA 46
